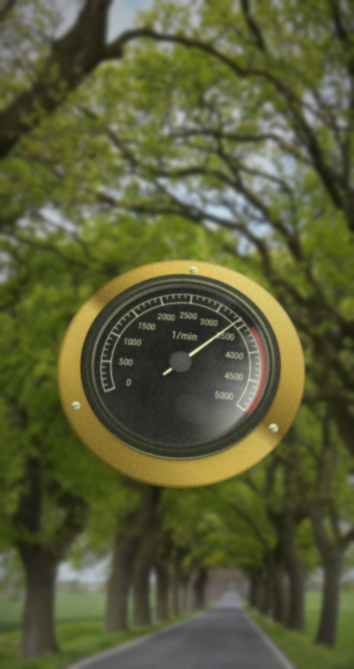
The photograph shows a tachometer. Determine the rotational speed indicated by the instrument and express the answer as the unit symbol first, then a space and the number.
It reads rpm 3400
